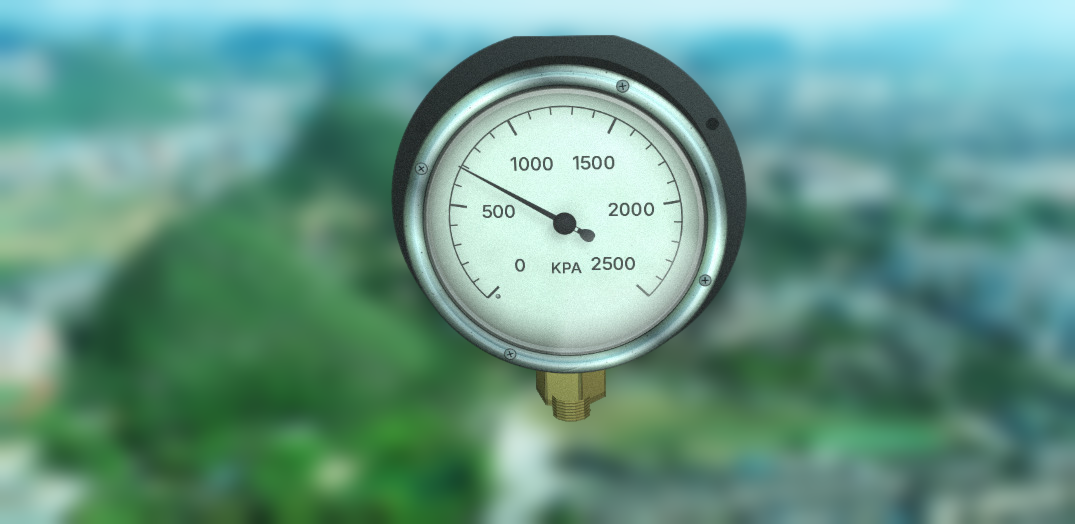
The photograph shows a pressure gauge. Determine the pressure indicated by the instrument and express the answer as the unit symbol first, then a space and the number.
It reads kPa 700
